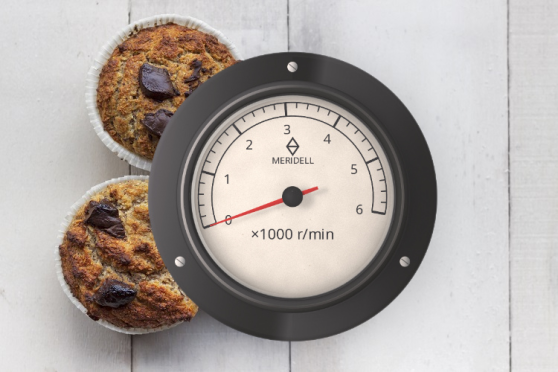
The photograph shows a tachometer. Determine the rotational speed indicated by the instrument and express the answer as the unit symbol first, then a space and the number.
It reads rpm 0
